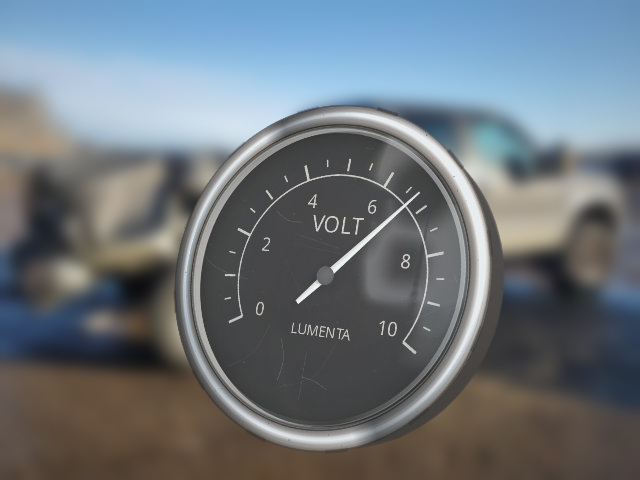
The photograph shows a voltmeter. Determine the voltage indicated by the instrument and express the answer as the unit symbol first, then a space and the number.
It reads V 6.75
